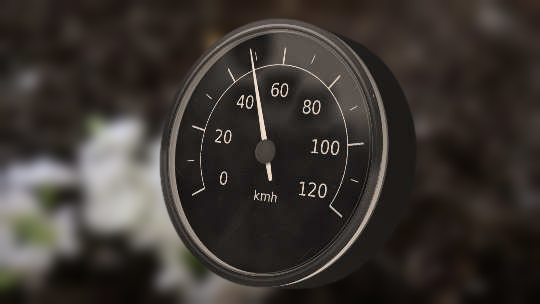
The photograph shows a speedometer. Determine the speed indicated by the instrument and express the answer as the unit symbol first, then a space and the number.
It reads km/h 50
